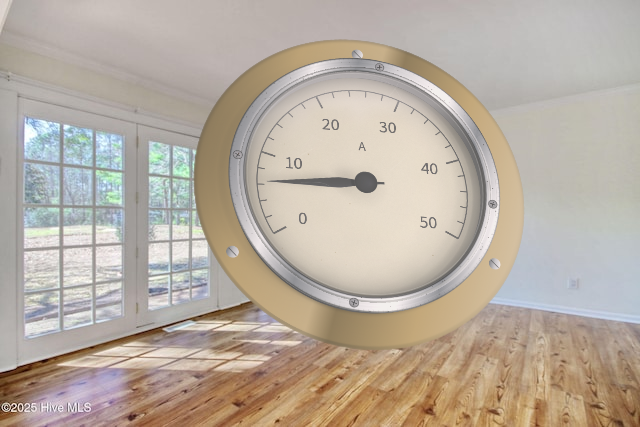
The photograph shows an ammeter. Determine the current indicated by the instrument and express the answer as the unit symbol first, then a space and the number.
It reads A 6
